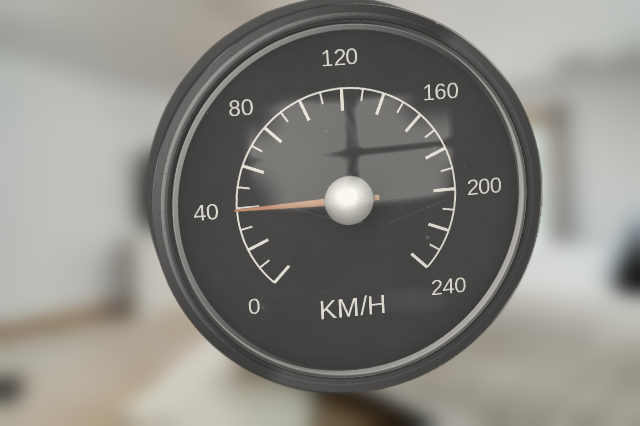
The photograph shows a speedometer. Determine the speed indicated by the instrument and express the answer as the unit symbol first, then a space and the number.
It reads km/h 40
